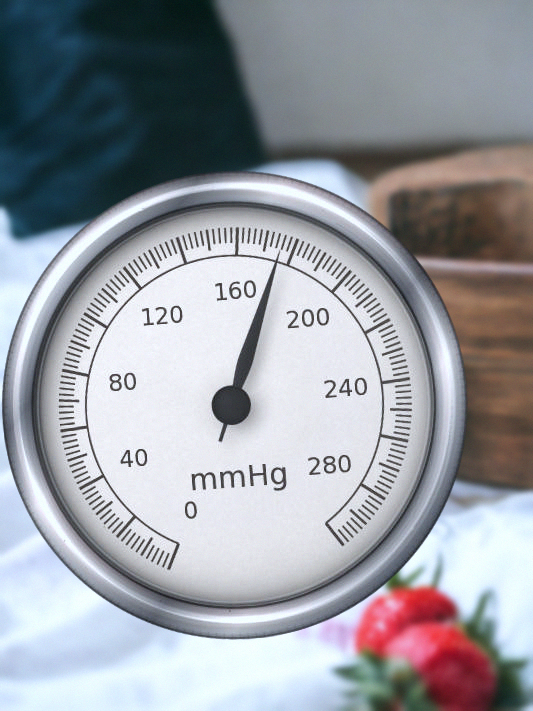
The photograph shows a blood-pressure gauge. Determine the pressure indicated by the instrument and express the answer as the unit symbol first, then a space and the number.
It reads mmHg 176
